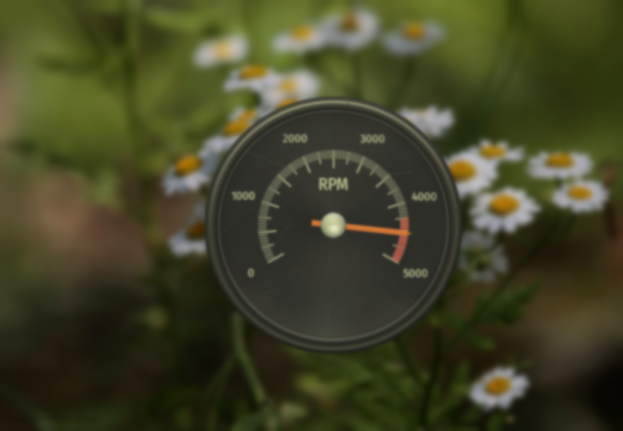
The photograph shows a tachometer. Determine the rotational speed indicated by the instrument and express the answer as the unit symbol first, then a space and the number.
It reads rpm 4500
